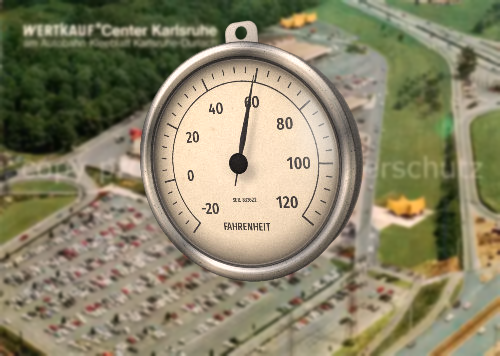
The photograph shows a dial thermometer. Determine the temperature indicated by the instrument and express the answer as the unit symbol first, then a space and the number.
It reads °F 60
